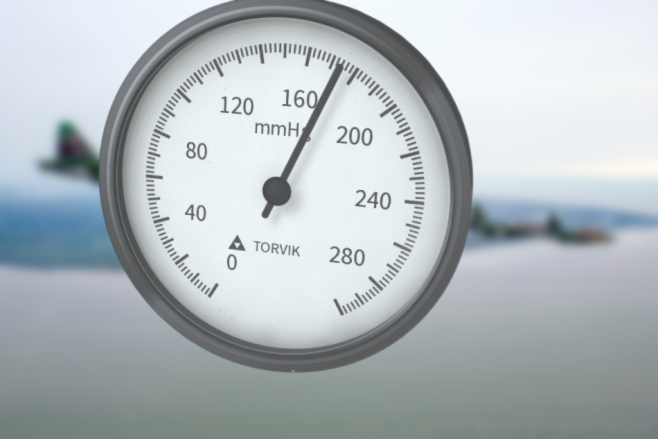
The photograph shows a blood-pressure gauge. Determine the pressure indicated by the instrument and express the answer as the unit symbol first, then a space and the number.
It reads mmHg 174
